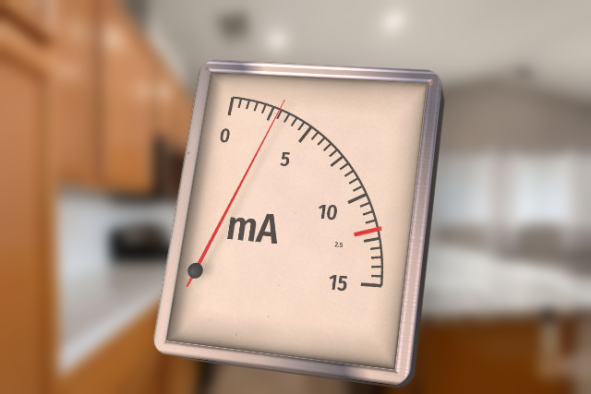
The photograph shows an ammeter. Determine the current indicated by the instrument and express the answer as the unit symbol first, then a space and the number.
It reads mA 3
